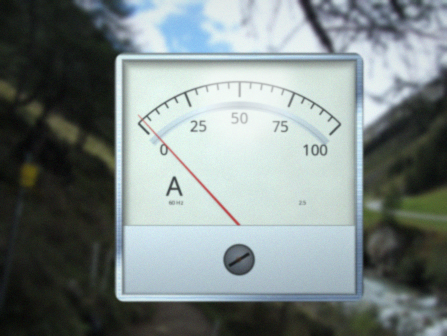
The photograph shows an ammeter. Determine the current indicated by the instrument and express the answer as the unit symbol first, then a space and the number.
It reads A 2.5
